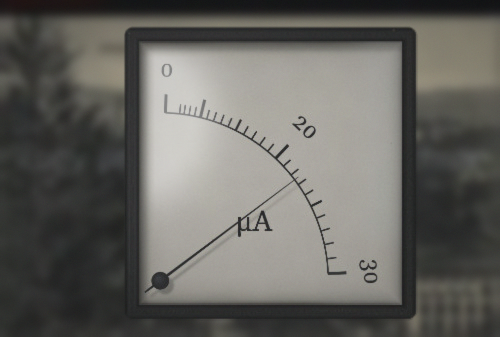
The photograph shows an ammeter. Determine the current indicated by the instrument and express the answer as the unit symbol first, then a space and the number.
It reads µA 22.5
